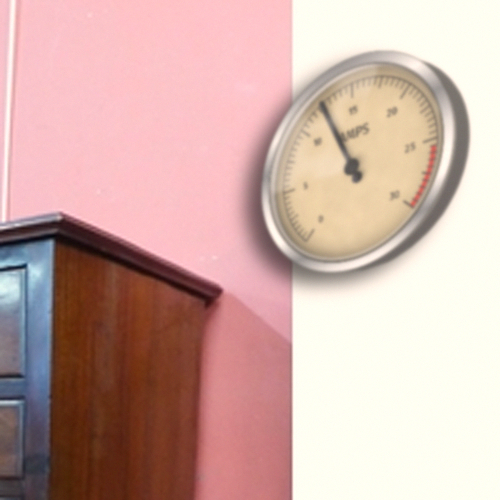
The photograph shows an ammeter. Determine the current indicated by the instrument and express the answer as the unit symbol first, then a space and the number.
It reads A 12.5
